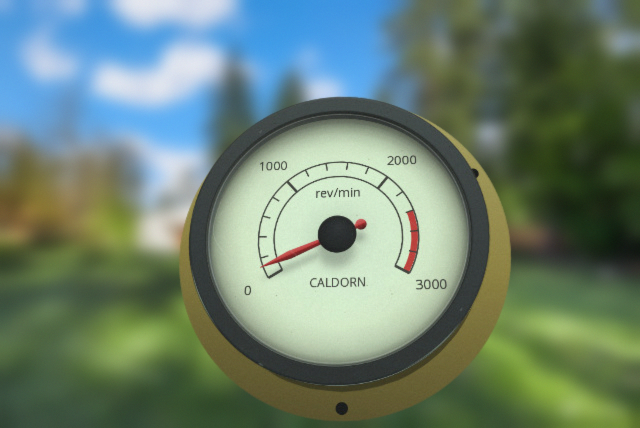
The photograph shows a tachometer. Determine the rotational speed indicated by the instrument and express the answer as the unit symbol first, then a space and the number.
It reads rpm 100
